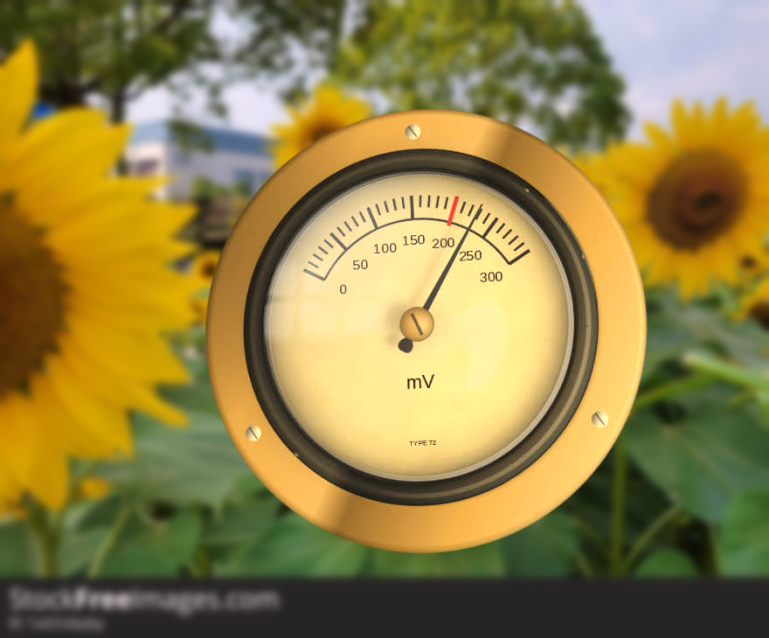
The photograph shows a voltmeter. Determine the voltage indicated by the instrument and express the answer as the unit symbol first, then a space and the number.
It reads mV 230
